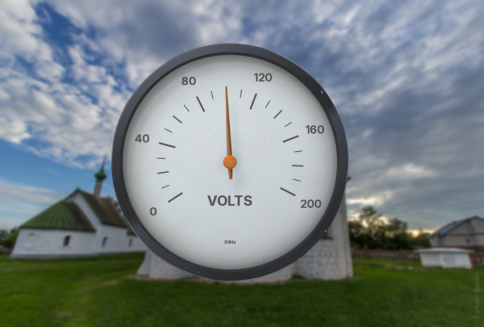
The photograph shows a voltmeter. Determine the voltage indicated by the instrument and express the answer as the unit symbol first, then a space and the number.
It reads V 100
